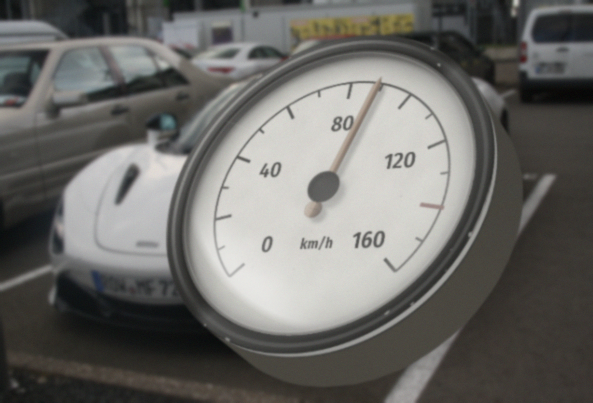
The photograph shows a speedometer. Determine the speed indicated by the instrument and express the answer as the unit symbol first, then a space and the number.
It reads km/h 90
